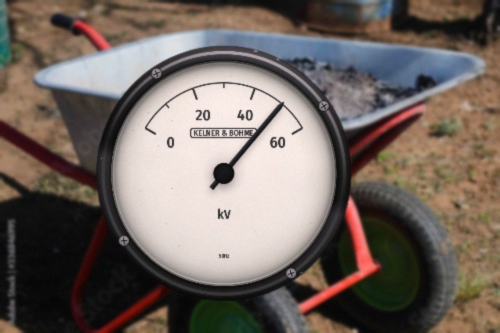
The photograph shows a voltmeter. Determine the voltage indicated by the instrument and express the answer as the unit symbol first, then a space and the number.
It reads kV 50
